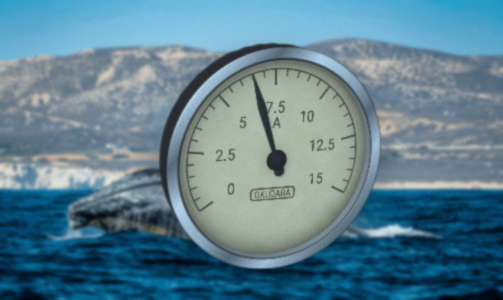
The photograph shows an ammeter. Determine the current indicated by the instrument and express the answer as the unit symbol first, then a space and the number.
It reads A 6.5
